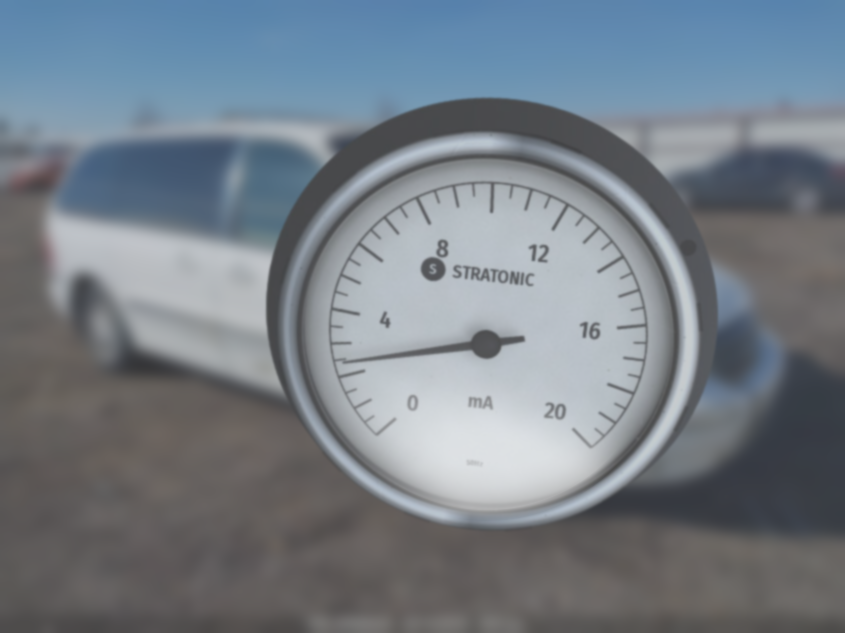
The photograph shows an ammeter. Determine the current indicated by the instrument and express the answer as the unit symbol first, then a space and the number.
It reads mA 2.5
